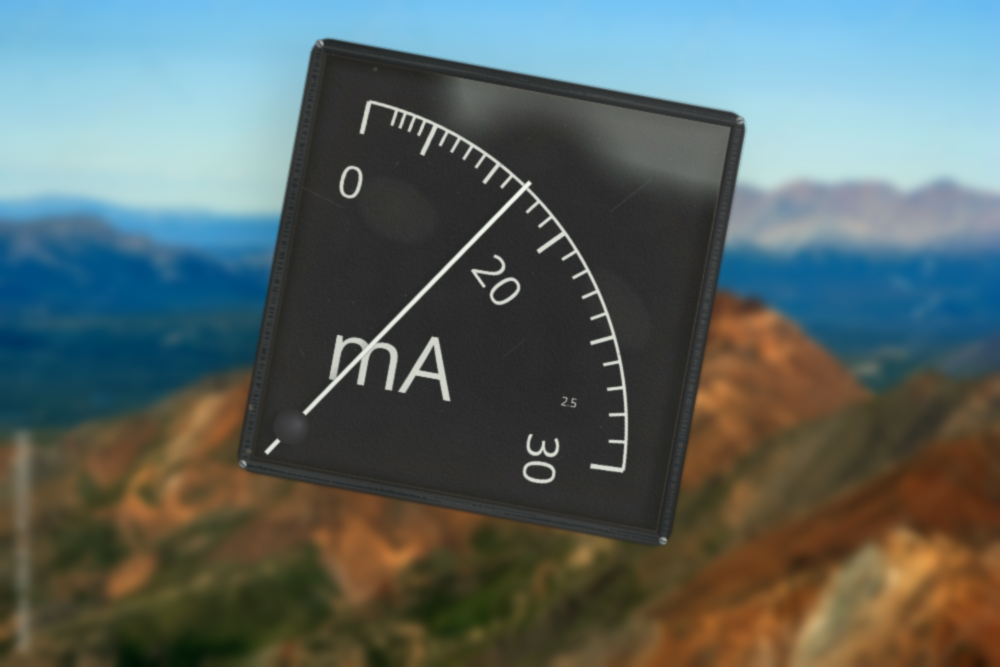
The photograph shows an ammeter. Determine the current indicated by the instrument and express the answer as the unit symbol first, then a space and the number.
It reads mA 17
